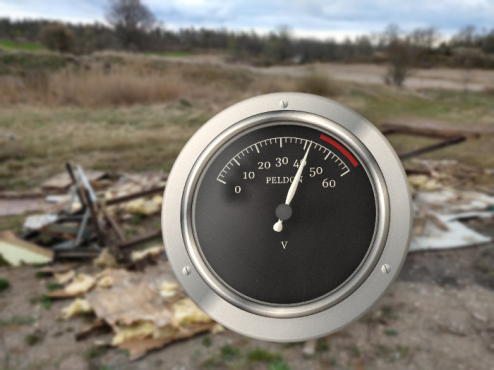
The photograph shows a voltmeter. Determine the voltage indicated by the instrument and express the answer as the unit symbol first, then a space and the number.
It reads V 42
